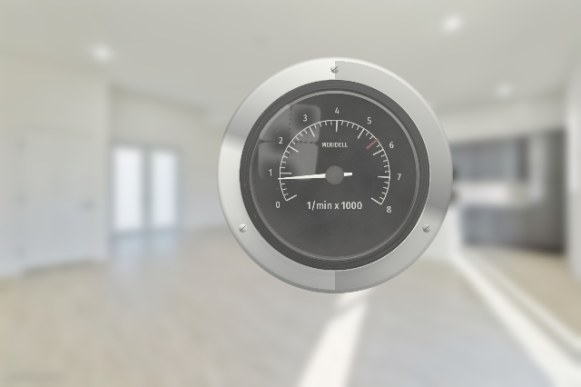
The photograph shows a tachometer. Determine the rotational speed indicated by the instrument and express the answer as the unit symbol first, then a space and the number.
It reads rpm 800
